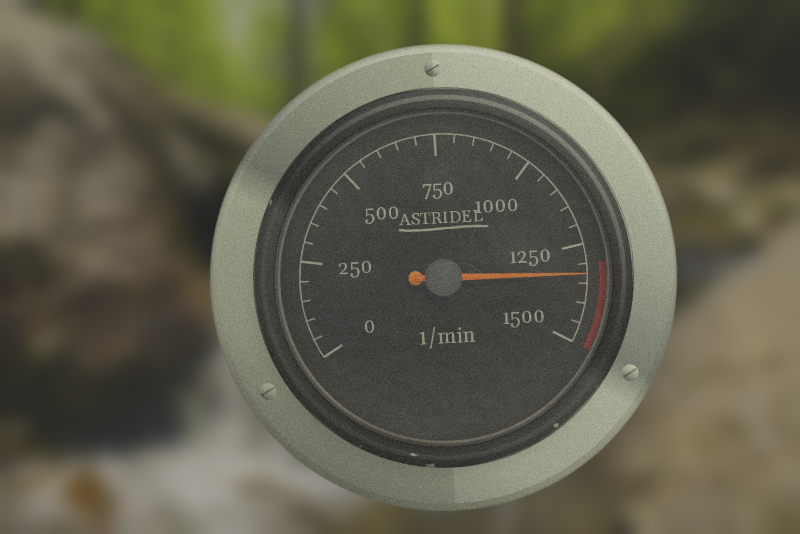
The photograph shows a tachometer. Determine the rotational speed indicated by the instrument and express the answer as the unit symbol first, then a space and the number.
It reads rpm 1325
